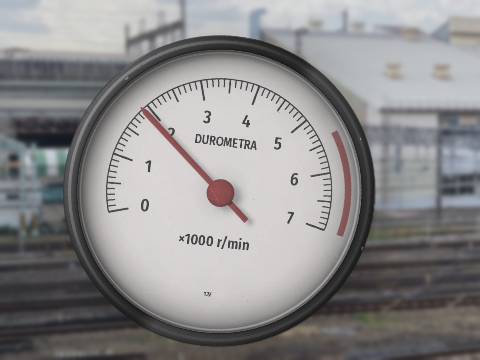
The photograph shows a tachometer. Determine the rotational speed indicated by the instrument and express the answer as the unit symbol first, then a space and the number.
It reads rpm 1900
